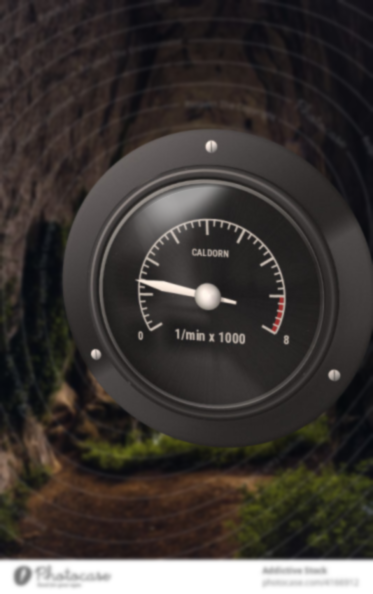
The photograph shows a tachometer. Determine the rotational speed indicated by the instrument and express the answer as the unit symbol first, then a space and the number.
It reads rpm 1400
